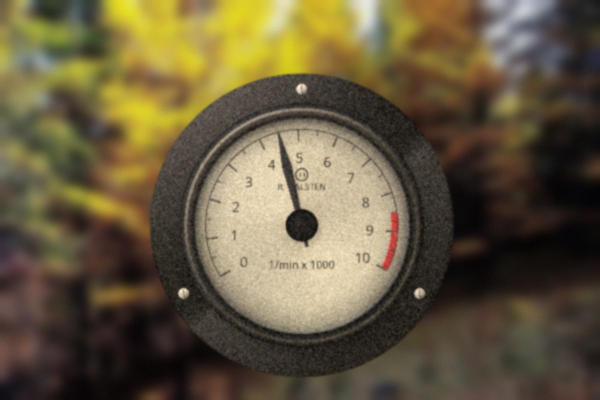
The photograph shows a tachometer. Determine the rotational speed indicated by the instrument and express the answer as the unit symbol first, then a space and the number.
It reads rpm 4500
